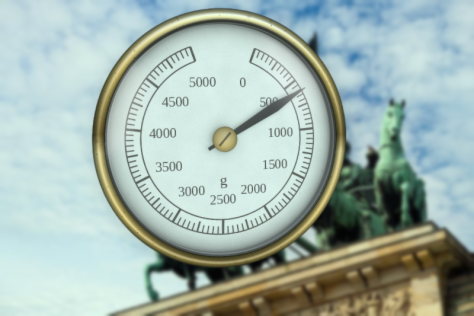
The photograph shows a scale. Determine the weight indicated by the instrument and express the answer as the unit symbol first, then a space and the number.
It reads g 600
